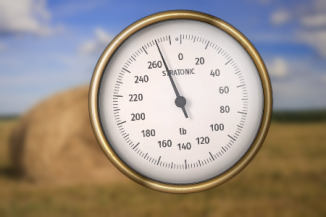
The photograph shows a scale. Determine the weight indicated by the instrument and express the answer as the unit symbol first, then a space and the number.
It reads lb 270
